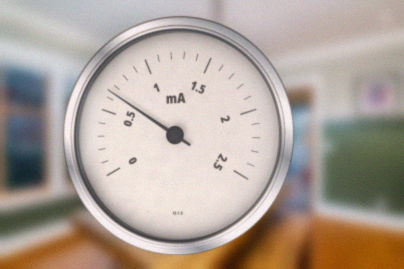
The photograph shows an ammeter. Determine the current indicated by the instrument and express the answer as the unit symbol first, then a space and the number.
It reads mA 0.65
